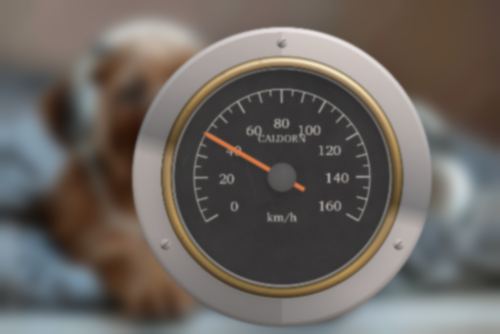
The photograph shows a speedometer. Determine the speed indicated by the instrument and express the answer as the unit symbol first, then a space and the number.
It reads km/h 40
